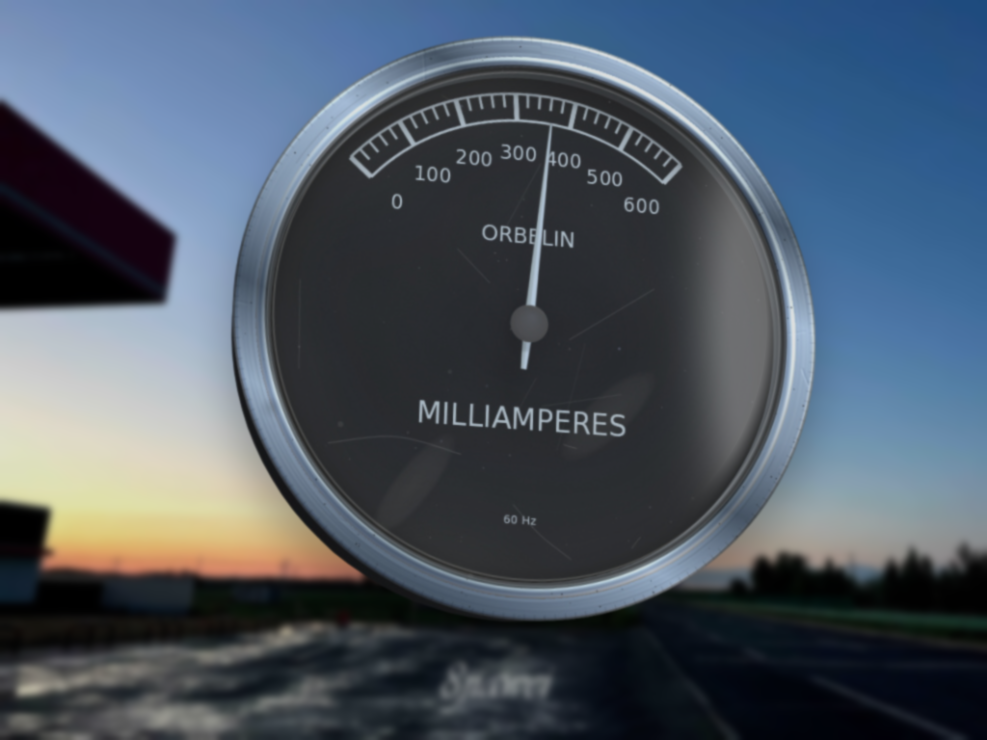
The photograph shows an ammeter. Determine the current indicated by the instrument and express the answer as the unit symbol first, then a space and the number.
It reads mA 360
